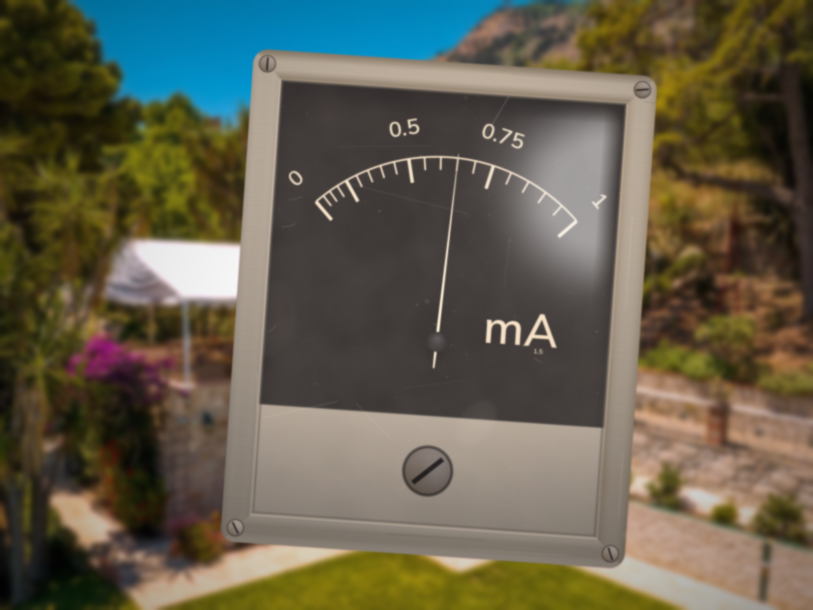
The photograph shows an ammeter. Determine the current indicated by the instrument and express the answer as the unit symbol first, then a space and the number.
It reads mA 0.65
